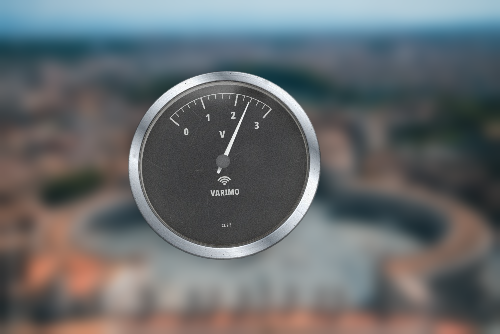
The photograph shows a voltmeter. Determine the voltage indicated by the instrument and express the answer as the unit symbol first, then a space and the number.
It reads V 2.4
